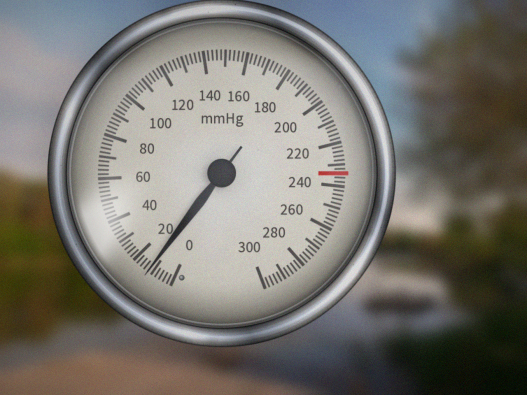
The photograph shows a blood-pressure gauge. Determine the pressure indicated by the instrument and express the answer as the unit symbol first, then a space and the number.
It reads mmHg 12
